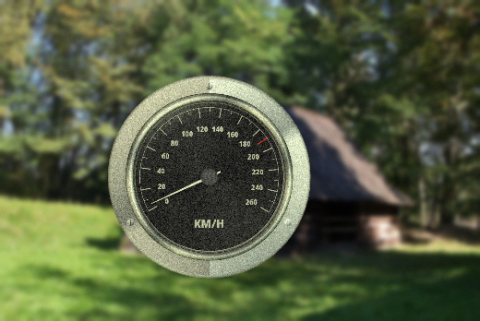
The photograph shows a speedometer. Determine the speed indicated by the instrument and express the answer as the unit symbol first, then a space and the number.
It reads km/h 5
